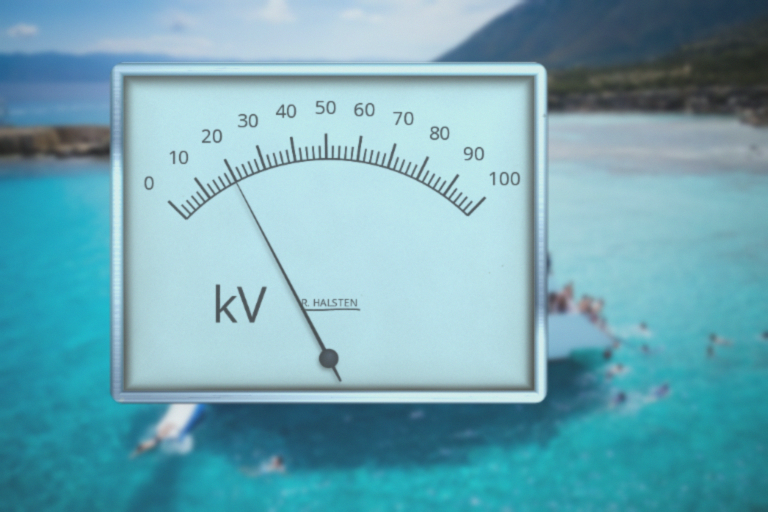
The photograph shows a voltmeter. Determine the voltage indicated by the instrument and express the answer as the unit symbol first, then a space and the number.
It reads kV 20
